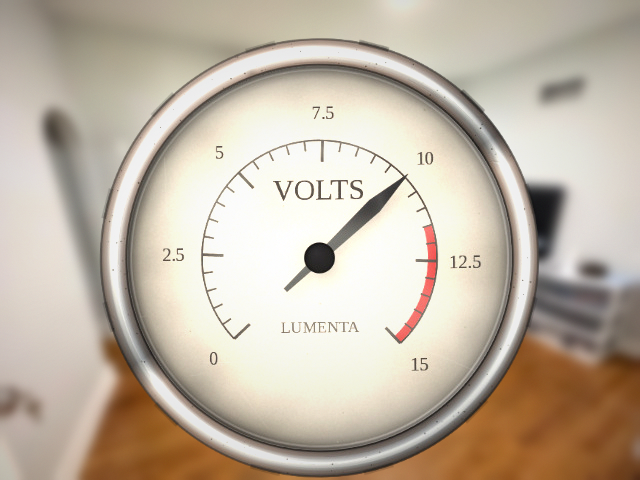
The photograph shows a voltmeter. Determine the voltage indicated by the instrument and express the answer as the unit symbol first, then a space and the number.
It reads V 10
